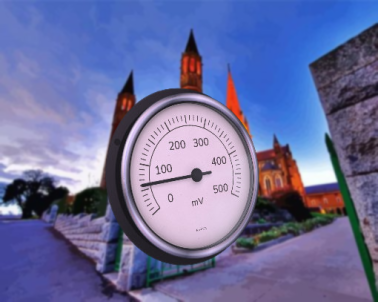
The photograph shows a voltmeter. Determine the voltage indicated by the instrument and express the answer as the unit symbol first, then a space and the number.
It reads mV 60
